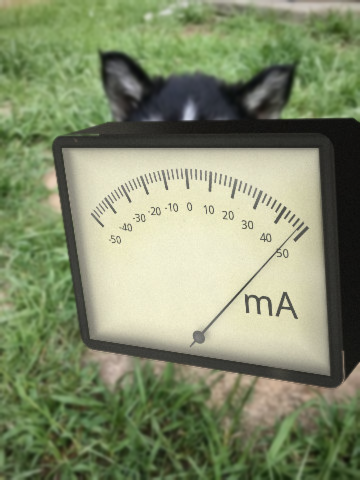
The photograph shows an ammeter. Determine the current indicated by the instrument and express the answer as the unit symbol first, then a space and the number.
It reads mA 48
